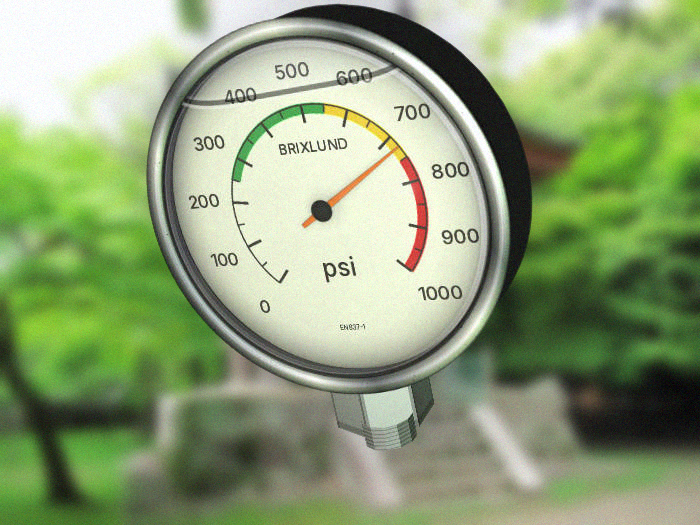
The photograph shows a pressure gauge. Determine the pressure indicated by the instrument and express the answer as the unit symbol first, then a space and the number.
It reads psi 725
